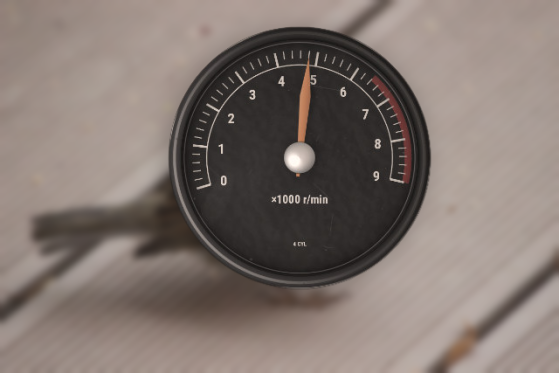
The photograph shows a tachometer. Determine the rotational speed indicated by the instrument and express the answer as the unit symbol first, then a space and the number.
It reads rpm 4800
